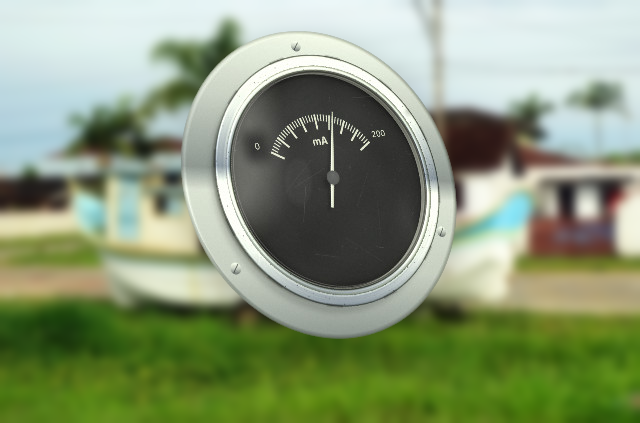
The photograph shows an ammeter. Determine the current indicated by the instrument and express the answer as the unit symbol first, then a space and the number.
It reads mA 125
